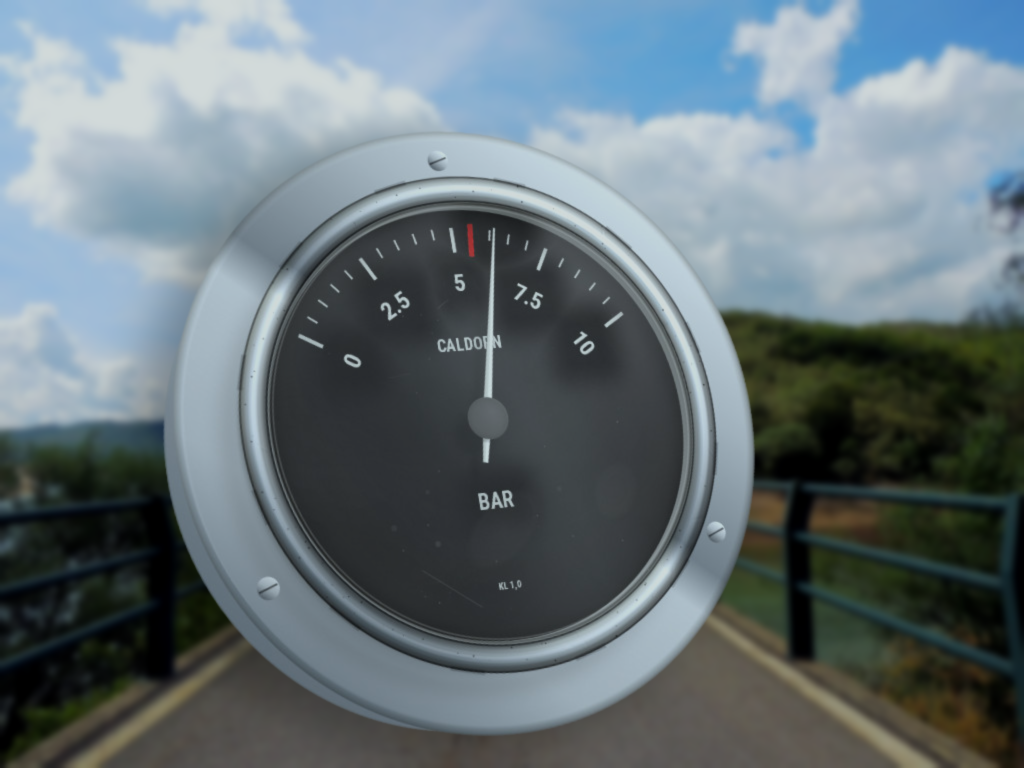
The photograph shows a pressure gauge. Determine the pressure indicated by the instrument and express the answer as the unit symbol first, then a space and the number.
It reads bar 6
